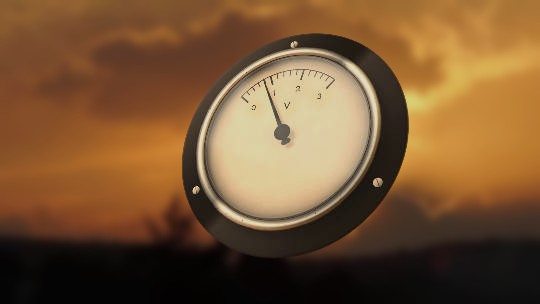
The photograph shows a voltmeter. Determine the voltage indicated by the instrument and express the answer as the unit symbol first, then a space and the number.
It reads V 0.8
